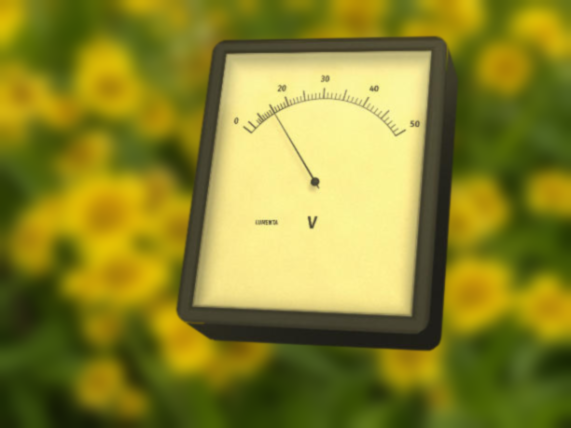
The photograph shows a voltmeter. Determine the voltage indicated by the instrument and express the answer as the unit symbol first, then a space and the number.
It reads V 15
